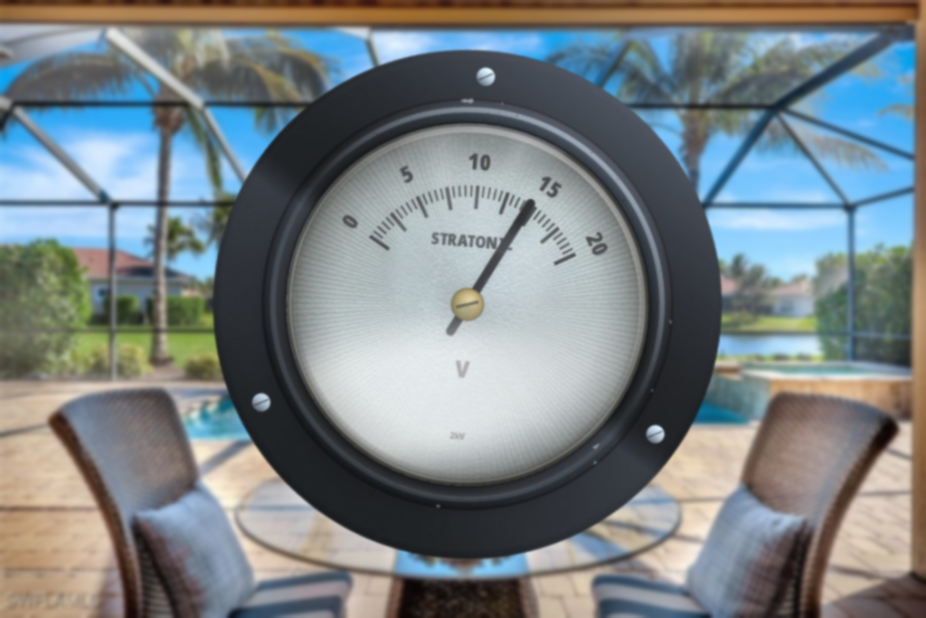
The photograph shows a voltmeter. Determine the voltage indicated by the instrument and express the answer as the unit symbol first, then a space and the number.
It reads V 14.5
